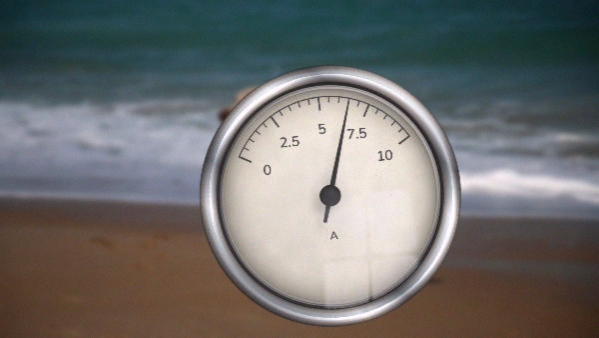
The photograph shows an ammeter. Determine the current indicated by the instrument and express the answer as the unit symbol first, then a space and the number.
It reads A 6.5
